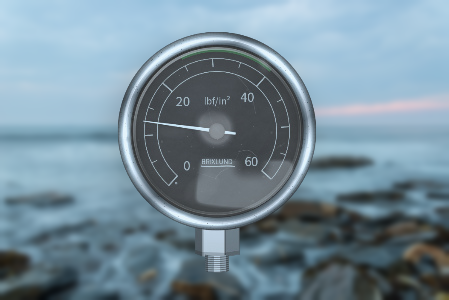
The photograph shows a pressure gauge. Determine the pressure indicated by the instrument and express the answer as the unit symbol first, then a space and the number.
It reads psi 12.5
